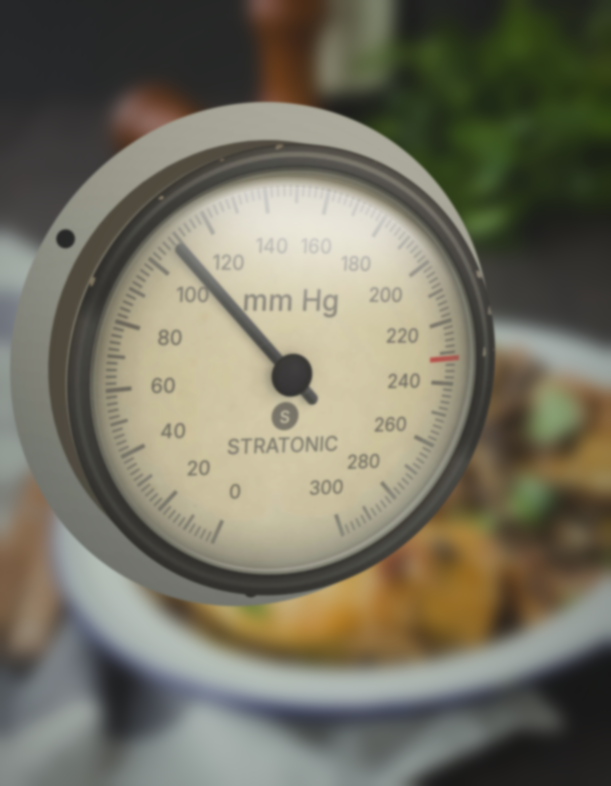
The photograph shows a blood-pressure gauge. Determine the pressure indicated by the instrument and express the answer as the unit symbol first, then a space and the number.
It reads mmHg 108
